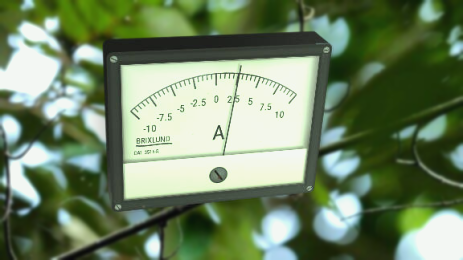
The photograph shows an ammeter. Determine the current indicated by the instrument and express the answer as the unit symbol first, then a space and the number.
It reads A 2.5
